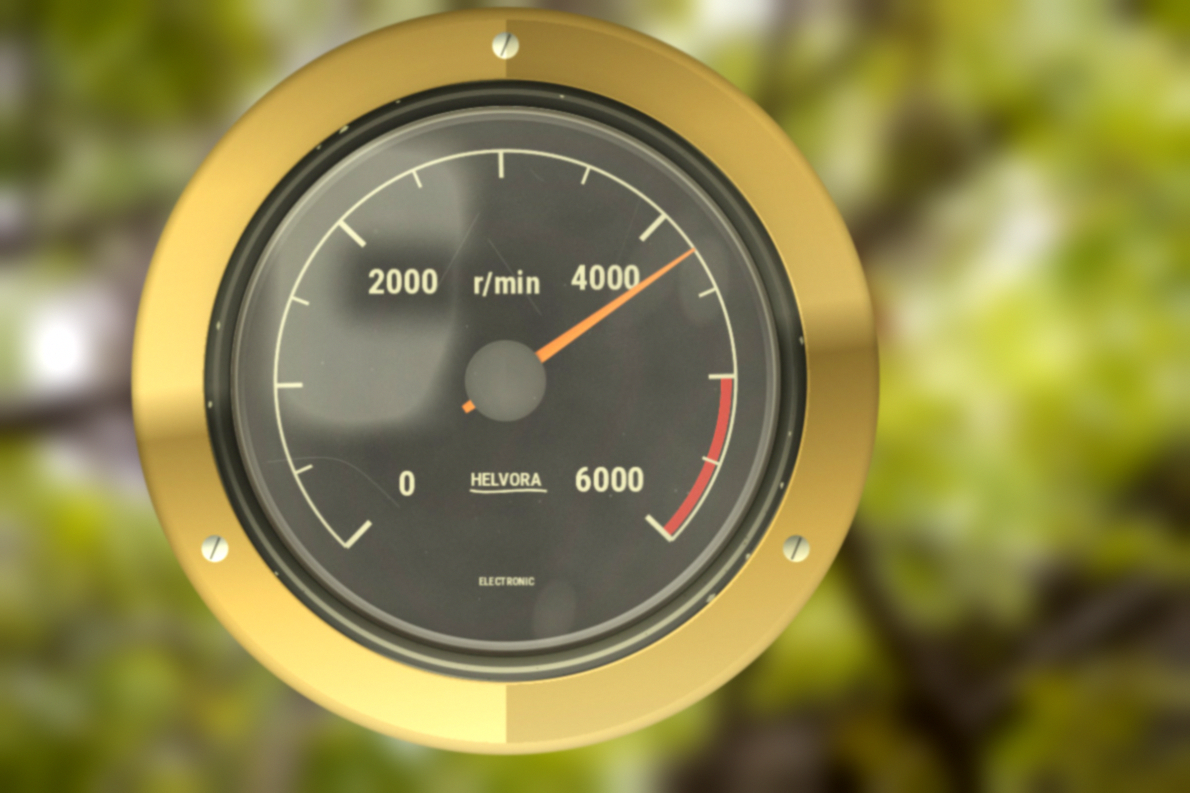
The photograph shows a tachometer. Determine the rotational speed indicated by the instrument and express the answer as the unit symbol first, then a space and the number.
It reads rpm 4250
